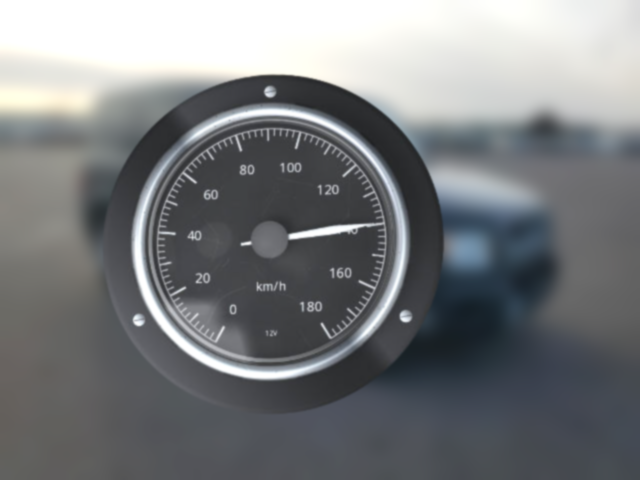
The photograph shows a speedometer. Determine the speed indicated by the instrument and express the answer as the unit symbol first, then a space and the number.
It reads km/h 140
